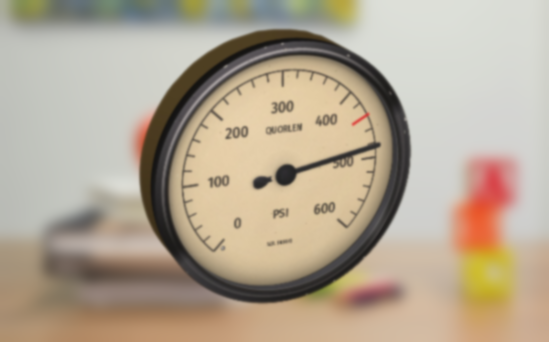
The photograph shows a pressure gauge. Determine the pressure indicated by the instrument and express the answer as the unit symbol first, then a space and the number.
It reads psi 480
